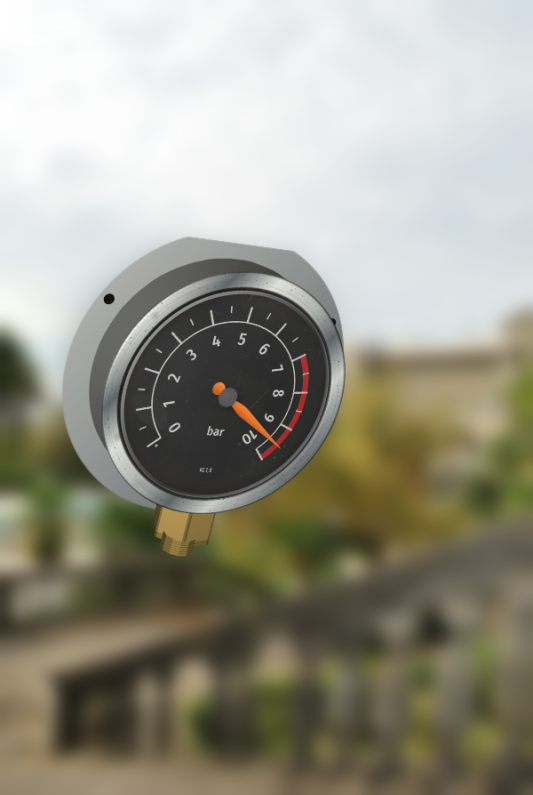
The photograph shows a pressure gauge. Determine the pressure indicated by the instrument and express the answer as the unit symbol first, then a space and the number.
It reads bar 9.5
